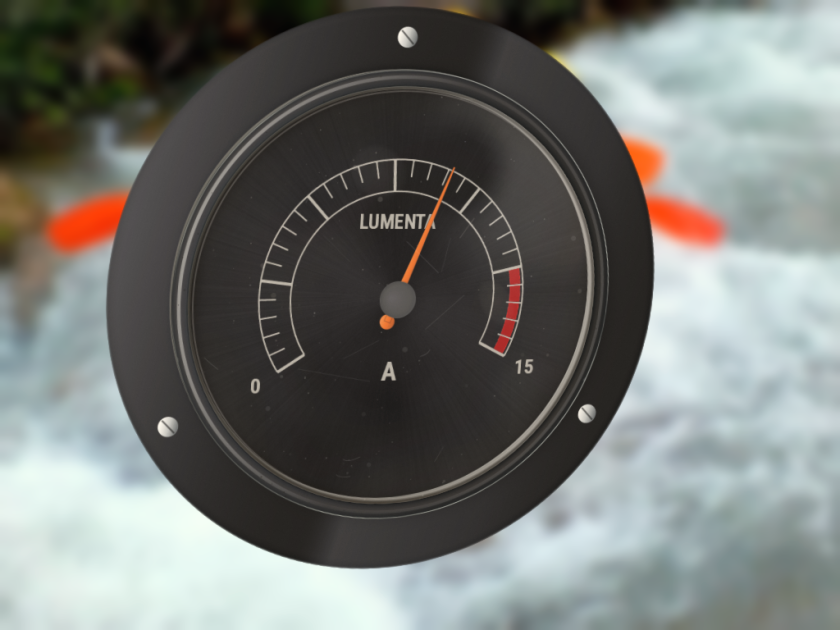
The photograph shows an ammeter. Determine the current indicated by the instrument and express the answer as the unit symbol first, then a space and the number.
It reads A 9
